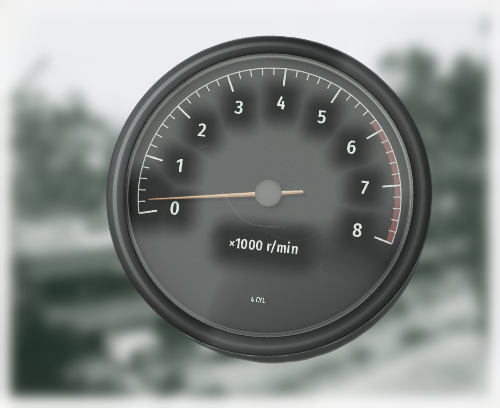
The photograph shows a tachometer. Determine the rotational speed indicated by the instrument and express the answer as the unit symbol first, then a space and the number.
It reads rpm 200
